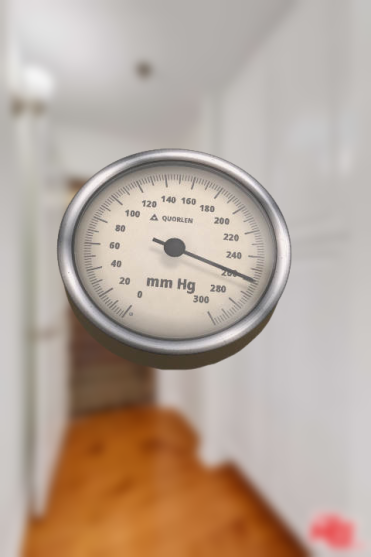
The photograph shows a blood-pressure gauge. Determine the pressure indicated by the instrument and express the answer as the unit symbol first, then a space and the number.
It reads mmHg 260
